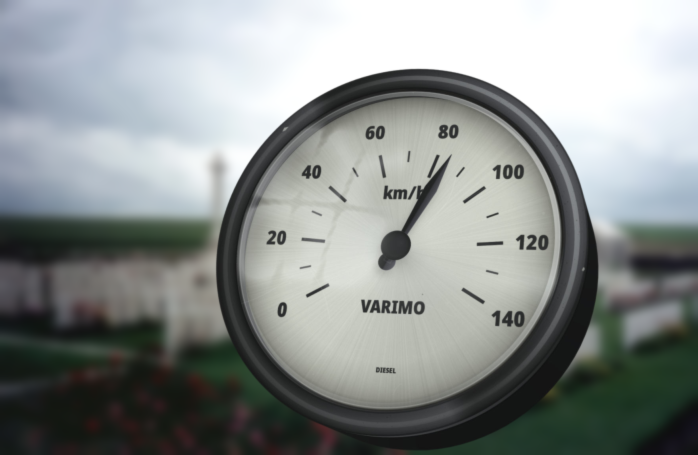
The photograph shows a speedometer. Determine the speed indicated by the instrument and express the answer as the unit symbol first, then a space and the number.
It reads km/h 85
